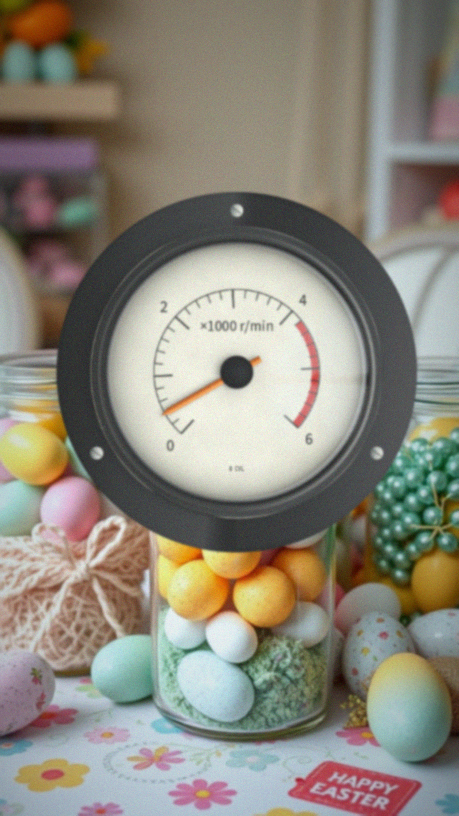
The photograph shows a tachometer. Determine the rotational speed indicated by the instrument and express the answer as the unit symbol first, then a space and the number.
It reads rpm 400
